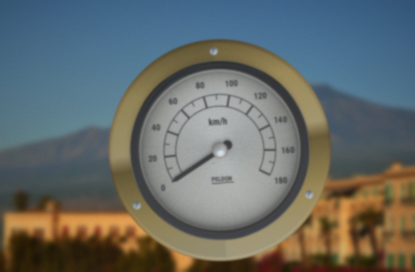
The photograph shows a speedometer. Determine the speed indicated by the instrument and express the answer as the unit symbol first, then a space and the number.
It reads km/h 0
